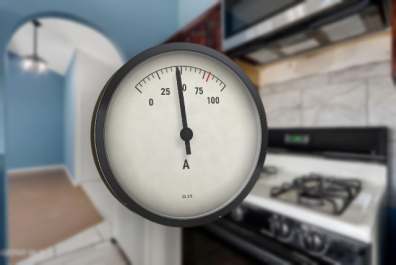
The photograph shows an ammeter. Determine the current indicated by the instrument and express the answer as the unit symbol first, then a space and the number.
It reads A 45
